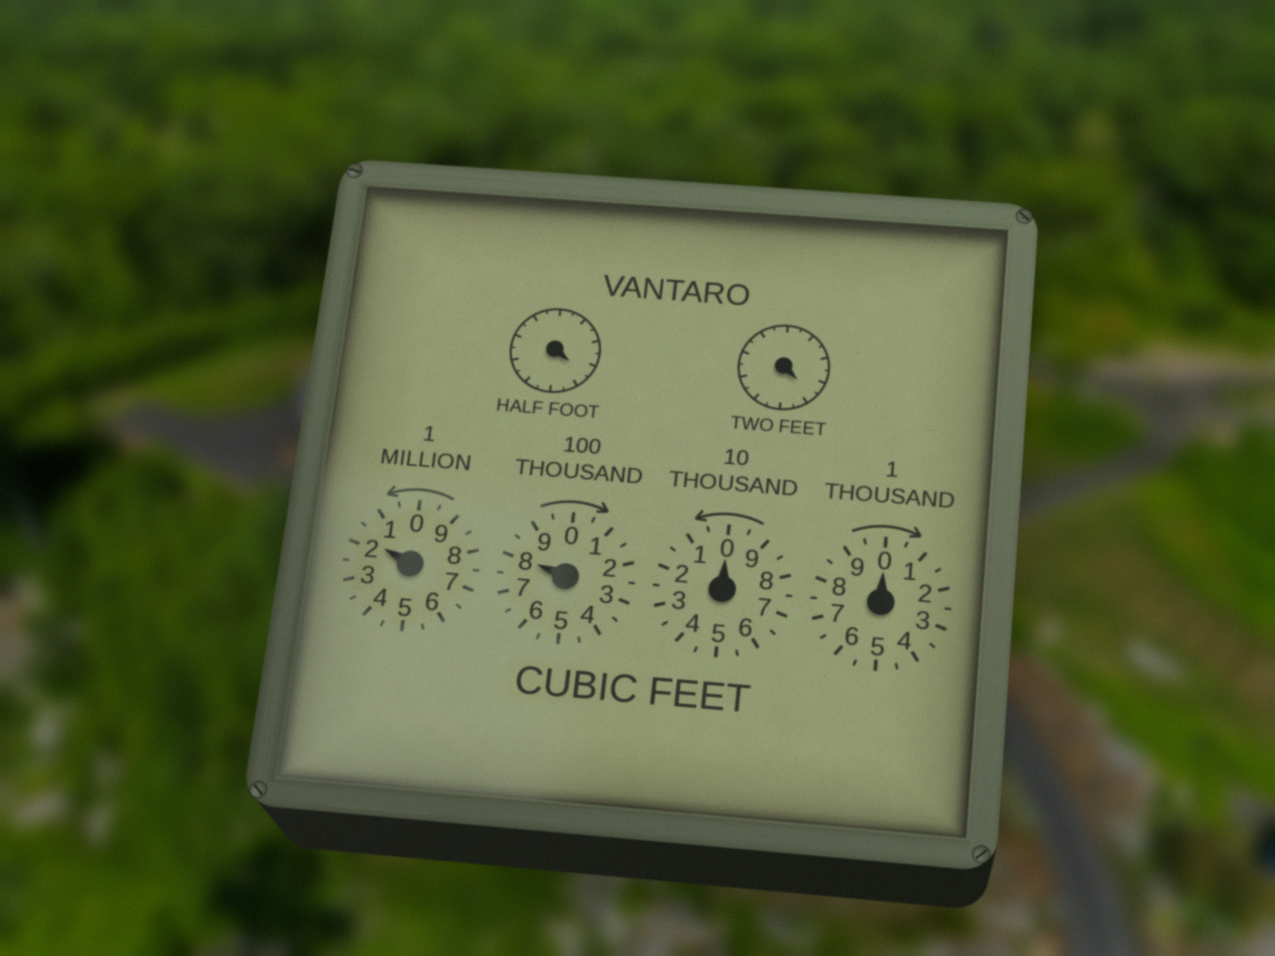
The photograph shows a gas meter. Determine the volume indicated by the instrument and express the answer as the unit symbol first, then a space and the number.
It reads ft³ 180000
